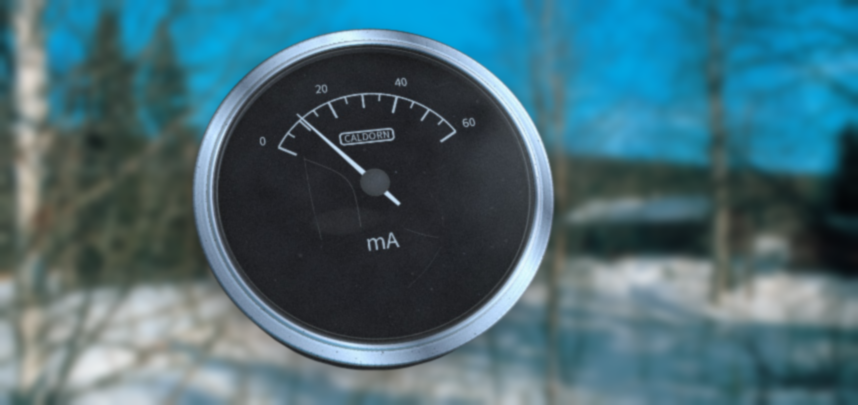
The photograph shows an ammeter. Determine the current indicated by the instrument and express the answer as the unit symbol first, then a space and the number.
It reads mA 10
